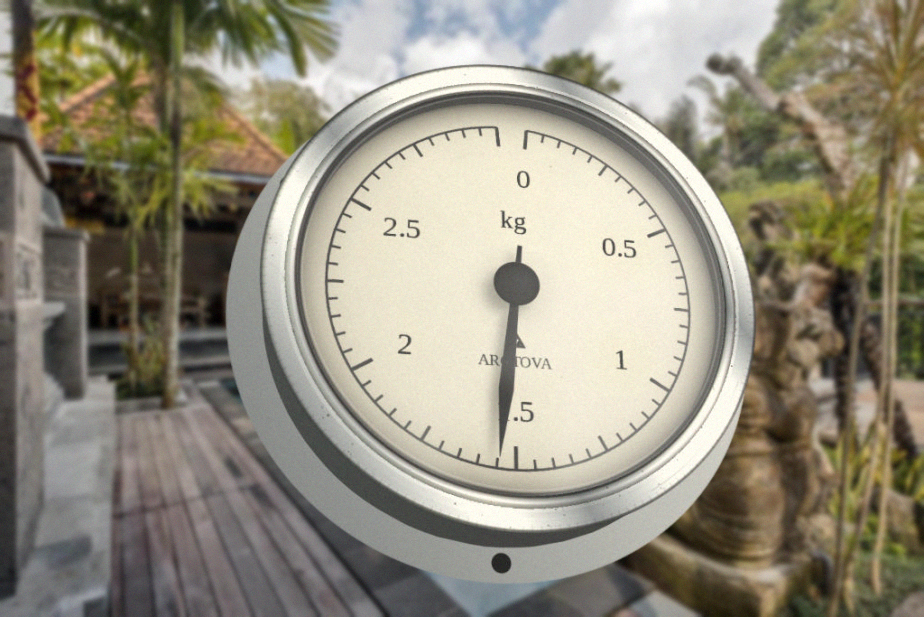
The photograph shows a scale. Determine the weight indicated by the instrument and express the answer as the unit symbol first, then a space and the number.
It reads kg 1.55
